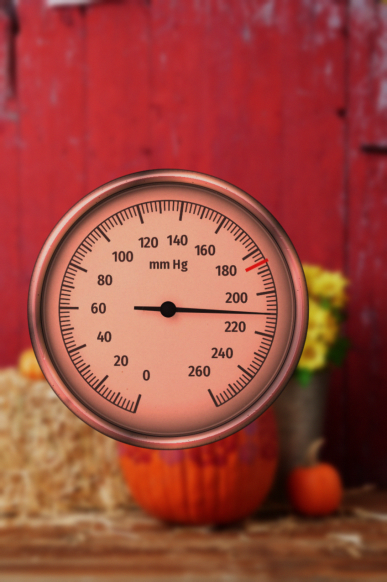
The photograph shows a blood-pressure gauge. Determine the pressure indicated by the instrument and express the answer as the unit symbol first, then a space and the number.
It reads mmHg 210
